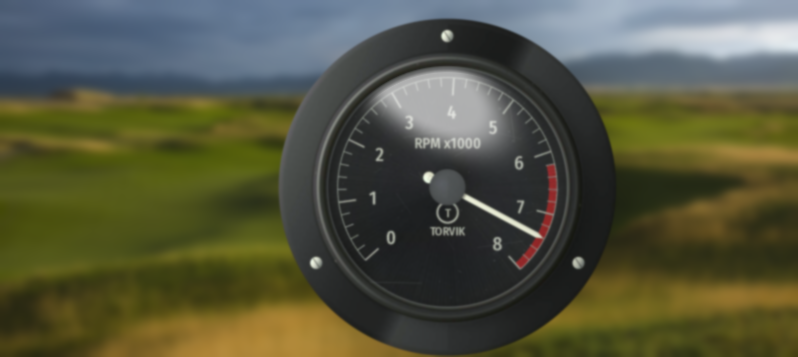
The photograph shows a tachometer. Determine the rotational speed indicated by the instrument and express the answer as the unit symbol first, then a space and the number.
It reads rpm 7400
